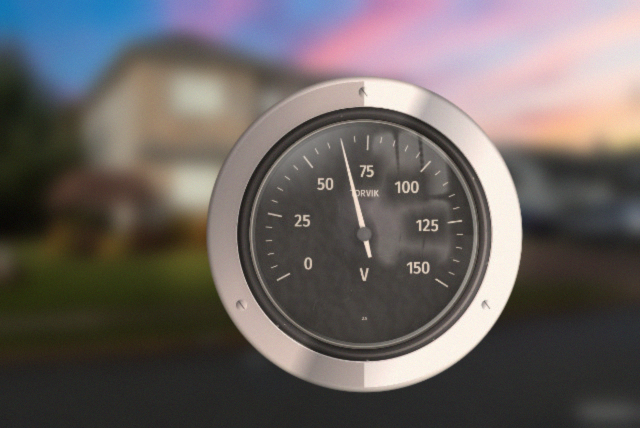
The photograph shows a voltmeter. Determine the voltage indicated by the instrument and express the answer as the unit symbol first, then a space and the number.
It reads V 65
